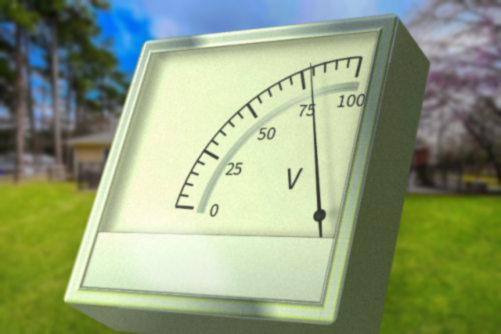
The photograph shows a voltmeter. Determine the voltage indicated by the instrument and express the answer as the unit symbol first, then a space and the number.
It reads V 80
